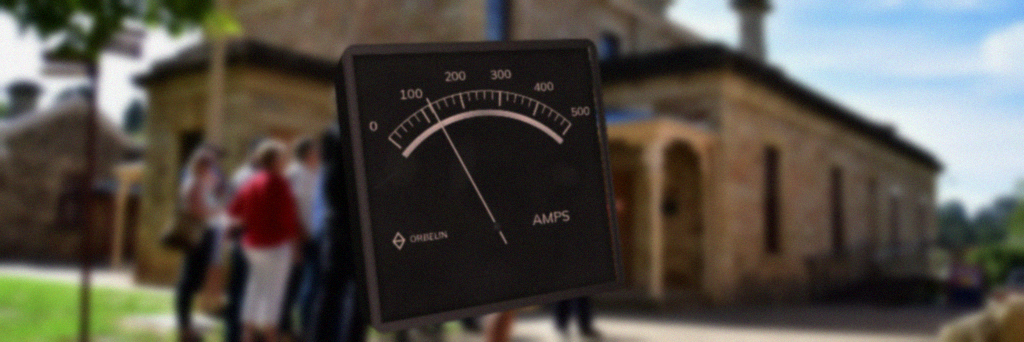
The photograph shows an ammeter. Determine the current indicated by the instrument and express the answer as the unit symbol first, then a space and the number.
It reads A 120
